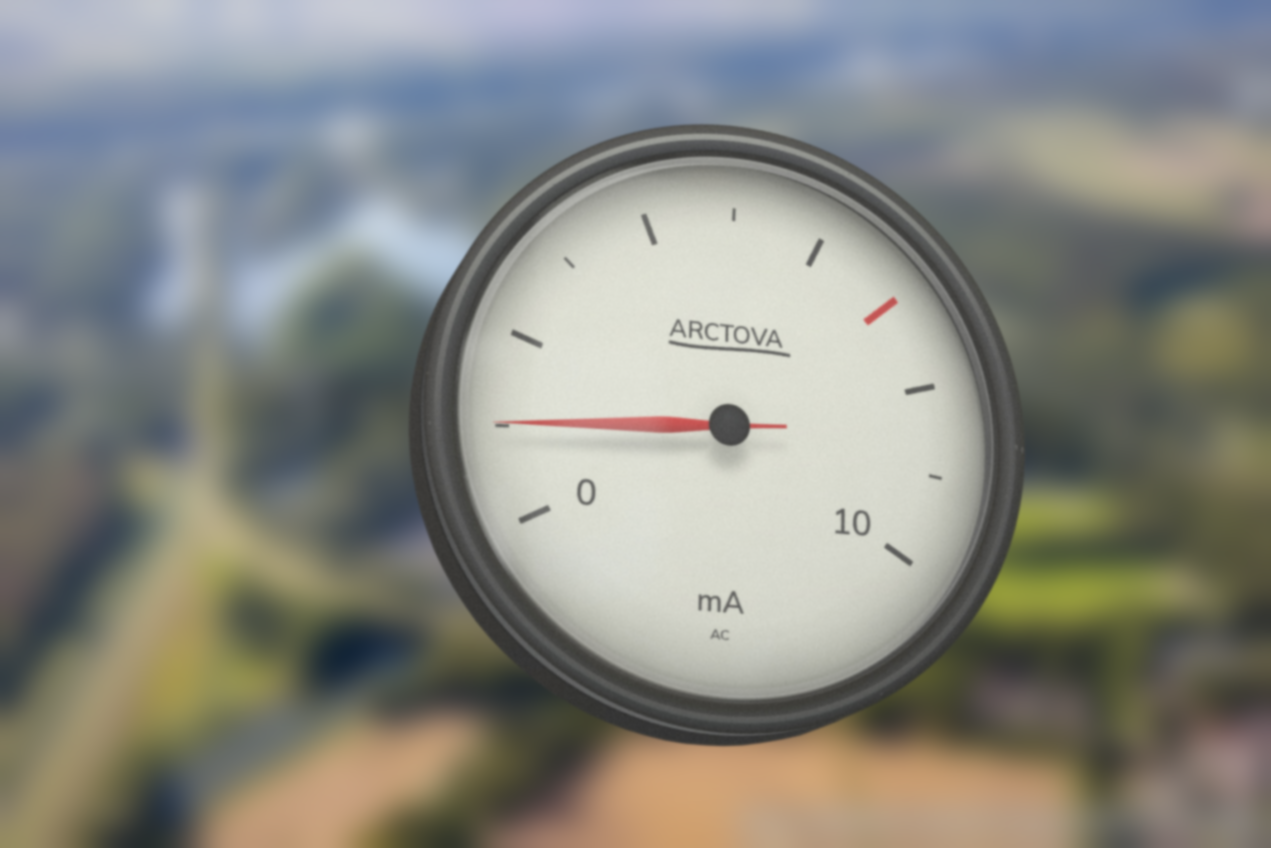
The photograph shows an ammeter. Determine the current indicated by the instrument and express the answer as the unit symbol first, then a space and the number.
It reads mA 1
